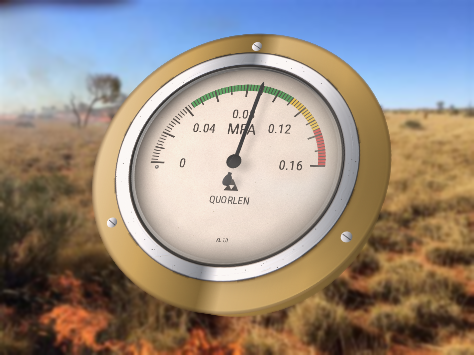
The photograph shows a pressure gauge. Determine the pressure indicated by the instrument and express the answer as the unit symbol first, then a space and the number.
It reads MPa 0.09
